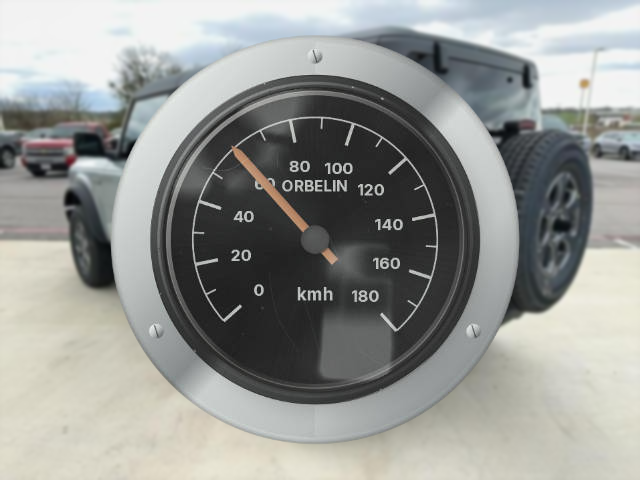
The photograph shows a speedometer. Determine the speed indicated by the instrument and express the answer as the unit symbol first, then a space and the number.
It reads km/h 60
